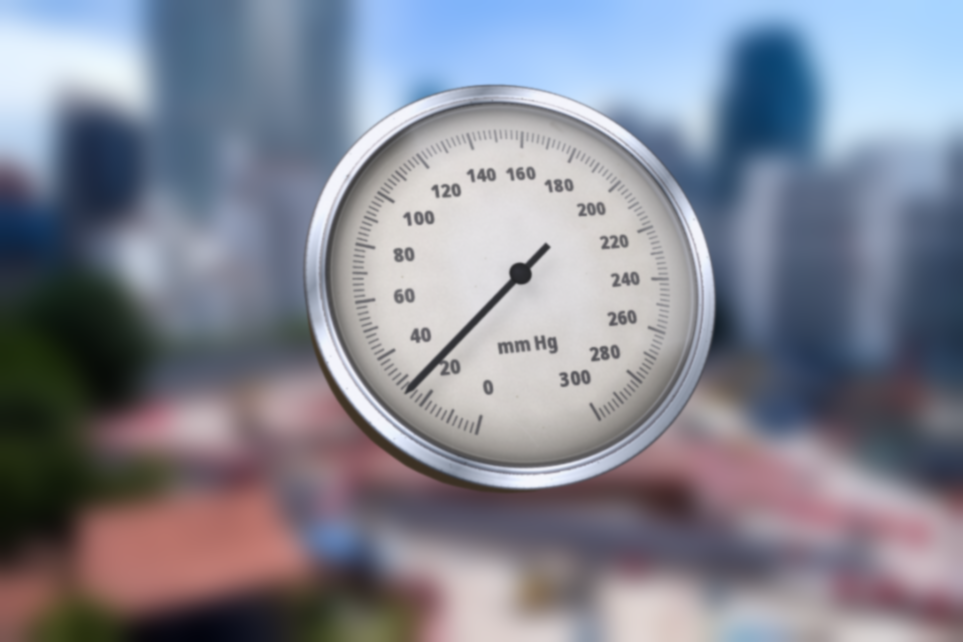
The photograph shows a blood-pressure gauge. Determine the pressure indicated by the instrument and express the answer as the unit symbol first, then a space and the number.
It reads mmHg 26
